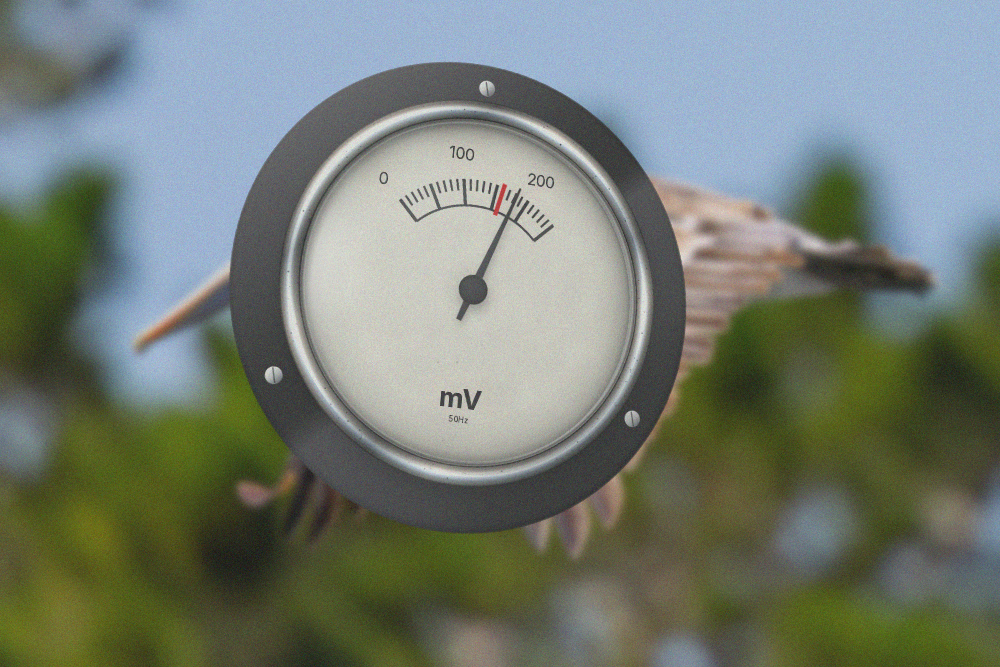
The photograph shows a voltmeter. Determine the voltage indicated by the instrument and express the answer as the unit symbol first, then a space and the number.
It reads mV 180
